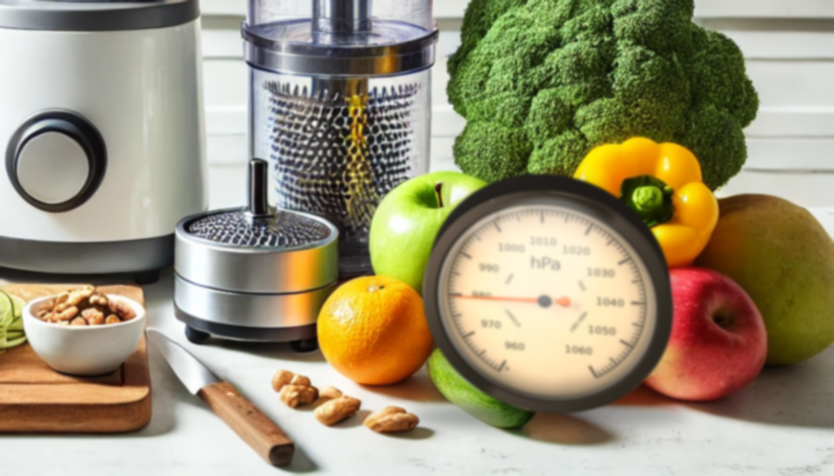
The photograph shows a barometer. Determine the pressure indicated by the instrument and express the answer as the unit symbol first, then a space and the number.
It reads hPa 980
